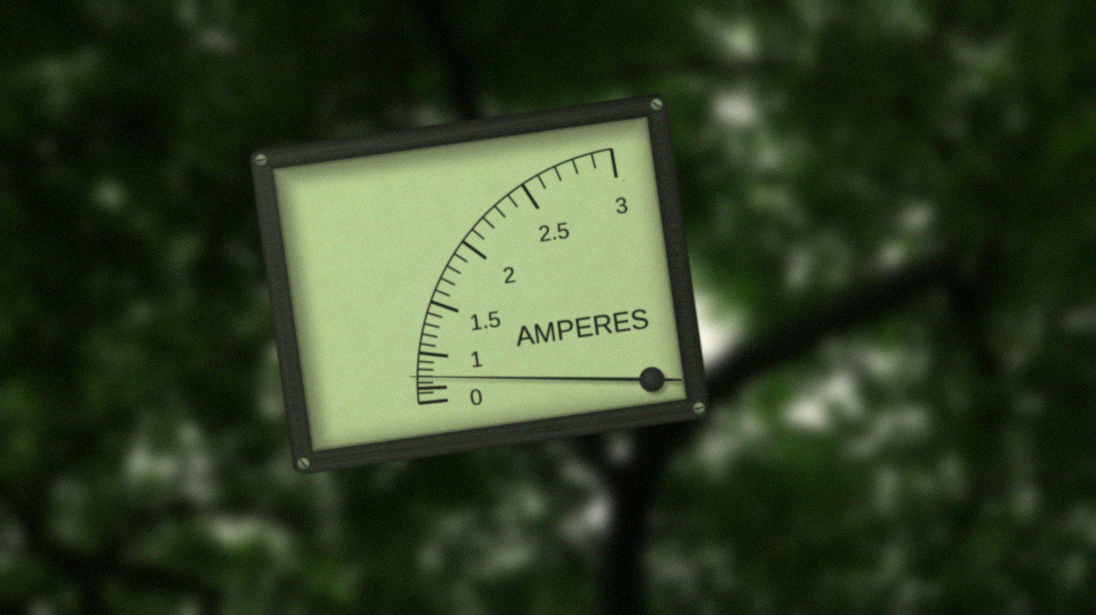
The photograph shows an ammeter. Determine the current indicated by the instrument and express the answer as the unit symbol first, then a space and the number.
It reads A 0.7
